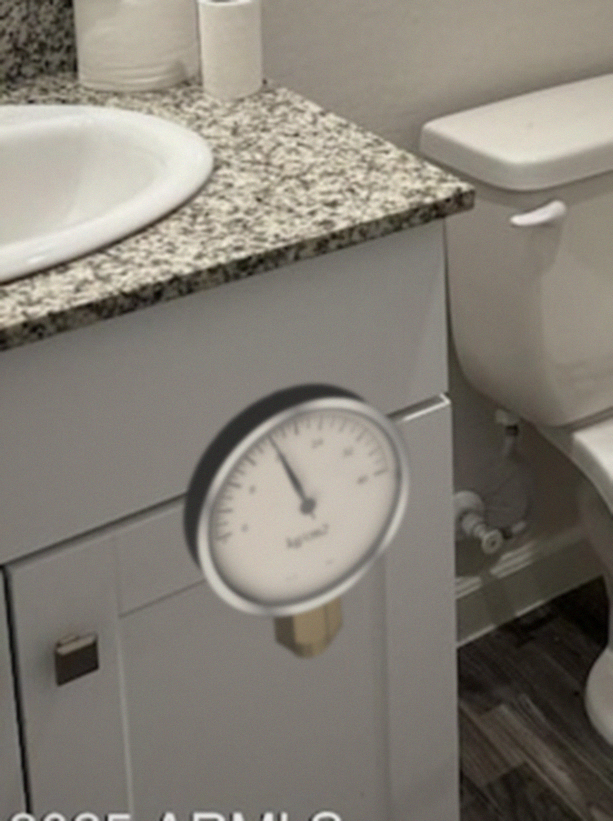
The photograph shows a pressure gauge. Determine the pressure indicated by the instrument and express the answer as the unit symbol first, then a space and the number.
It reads kg/cm² 16
